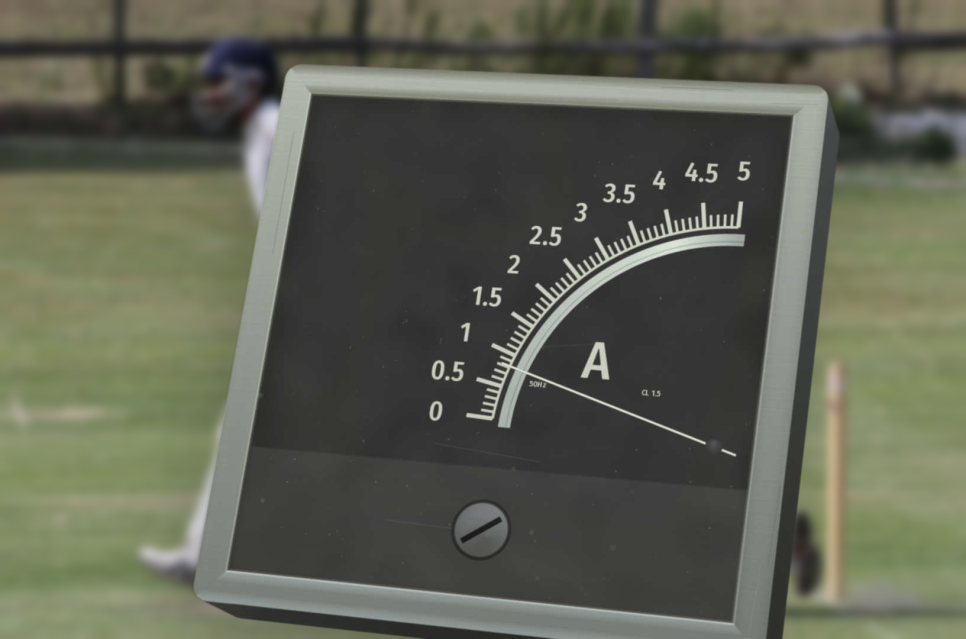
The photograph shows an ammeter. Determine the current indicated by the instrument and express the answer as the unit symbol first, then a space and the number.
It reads A 0.8
